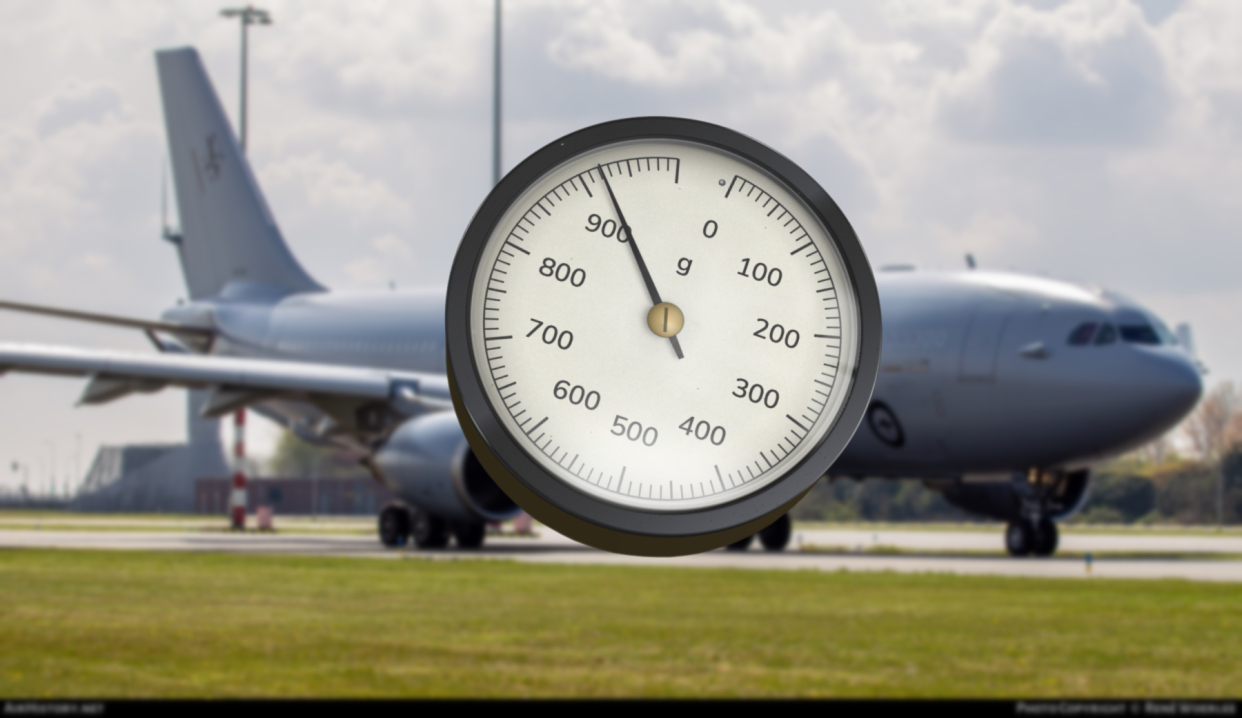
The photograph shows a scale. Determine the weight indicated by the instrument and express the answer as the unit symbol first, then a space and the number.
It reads g 920
